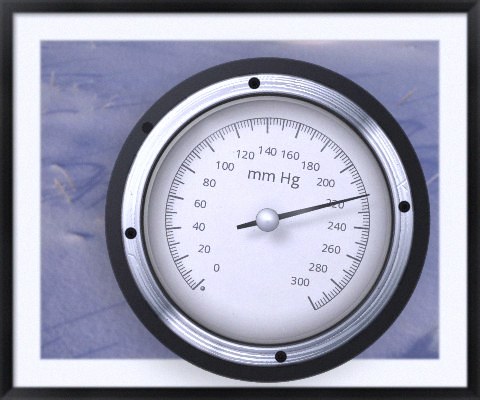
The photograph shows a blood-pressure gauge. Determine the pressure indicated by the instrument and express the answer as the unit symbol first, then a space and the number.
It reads mmHg 220
